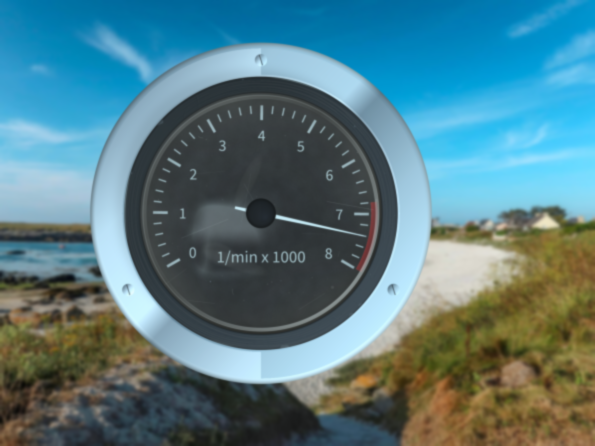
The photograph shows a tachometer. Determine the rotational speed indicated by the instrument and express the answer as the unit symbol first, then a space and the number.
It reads rpm 7400
